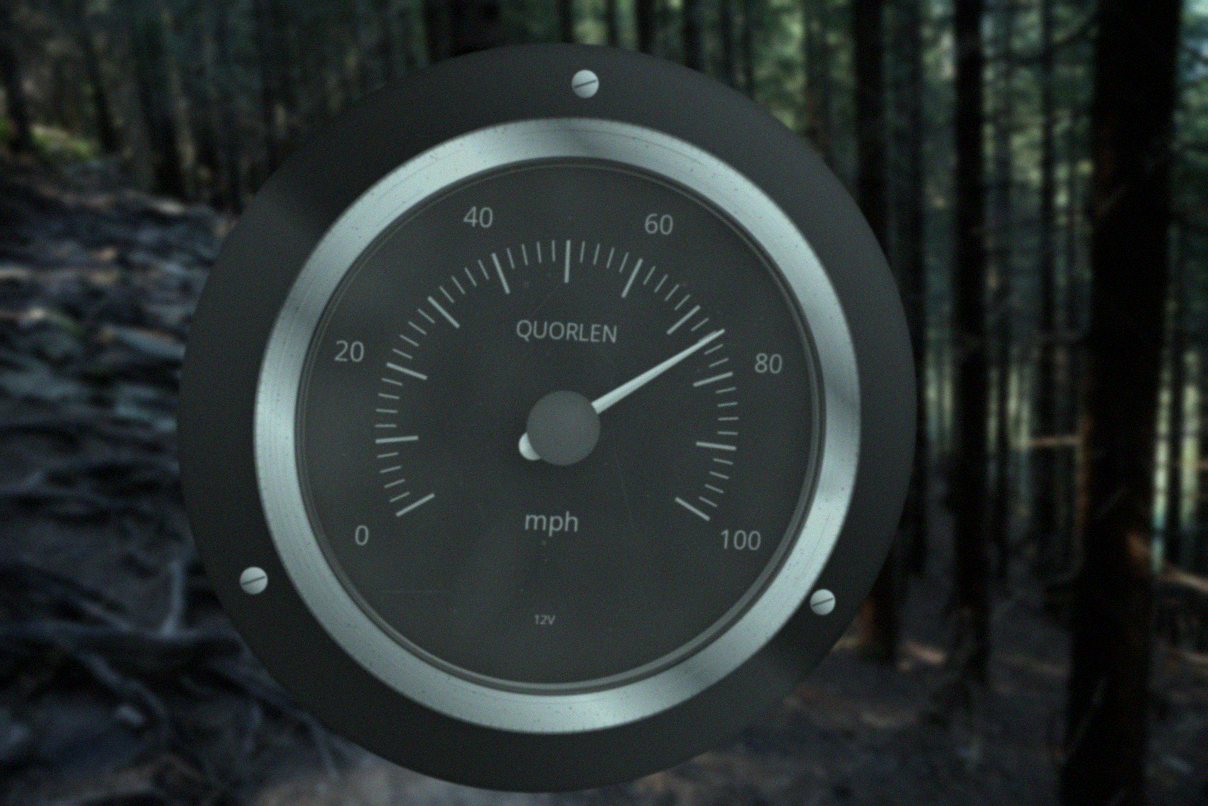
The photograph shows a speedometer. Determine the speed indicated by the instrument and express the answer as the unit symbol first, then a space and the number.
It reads mph 74
